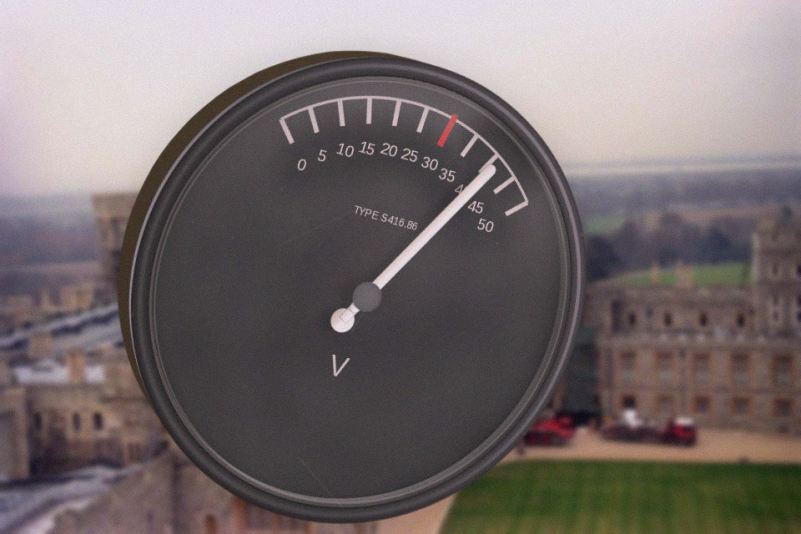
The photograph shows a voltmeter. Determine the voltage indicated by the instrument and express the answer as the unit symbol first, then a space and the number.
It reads V 40
